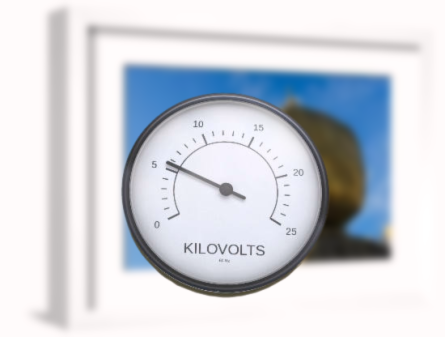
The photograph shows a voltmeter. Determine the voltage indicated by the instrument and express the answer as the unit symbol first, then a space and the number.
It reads kV 5.5
